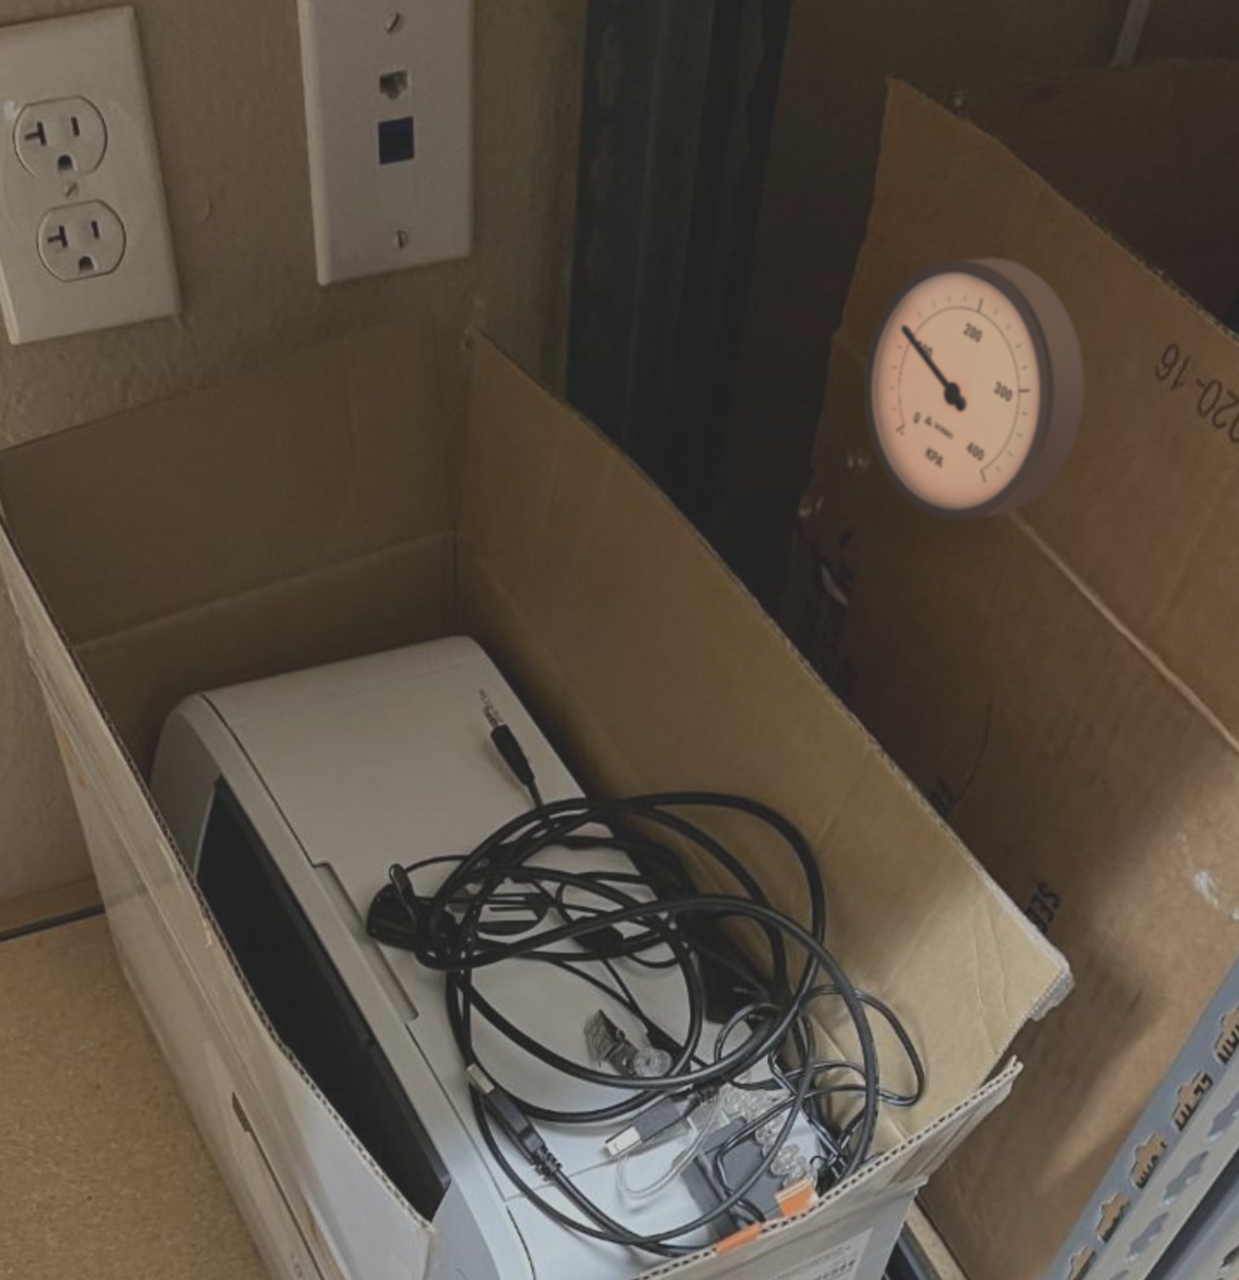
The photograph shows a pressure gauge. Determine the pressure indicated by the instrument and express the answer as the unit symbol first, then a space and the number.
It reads kPa 100
